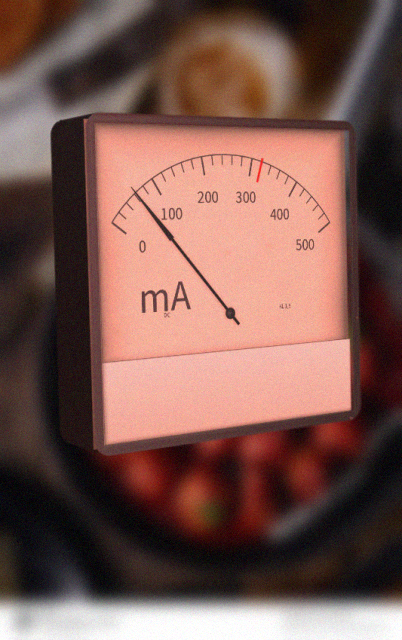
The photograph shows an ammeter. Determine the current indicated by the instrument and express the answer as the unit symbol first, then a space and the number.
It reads mA 60
